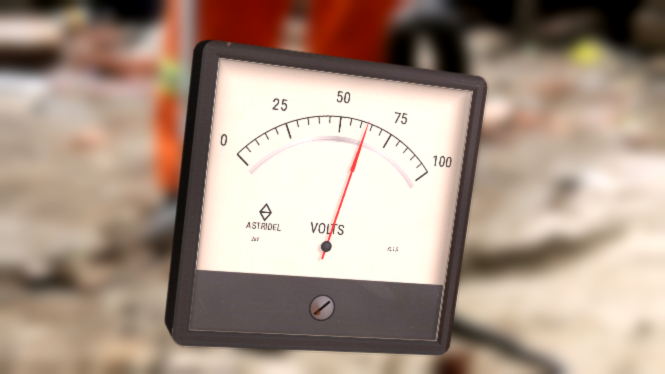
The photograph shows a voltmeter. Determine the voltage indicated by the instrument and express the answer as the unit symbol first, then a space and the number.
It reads V 62.5
